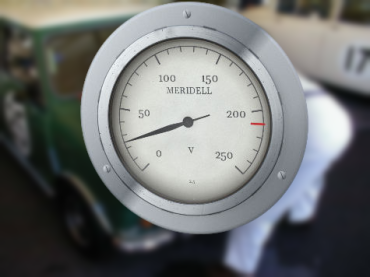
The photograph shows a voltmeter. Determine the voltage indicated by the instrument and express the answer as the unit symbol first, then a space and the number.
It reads V 25
